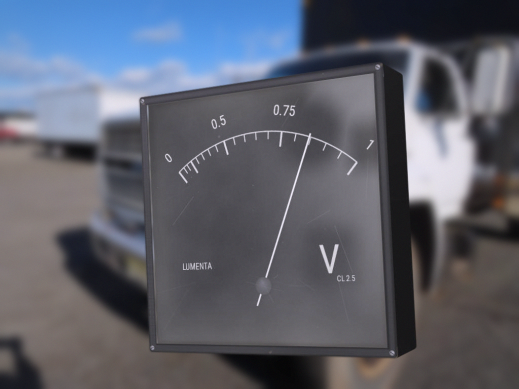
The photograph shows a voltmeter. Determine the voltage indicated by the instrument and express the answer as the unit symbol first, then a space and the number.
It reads V 0.85
